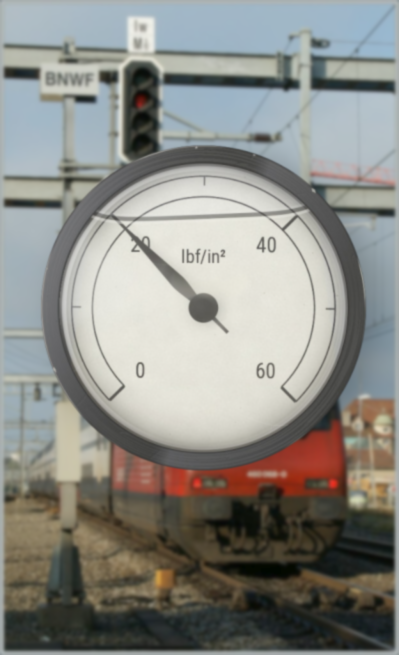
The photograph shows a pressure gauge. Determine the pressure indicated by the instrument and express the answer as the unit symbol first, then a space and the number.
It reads psi 20
